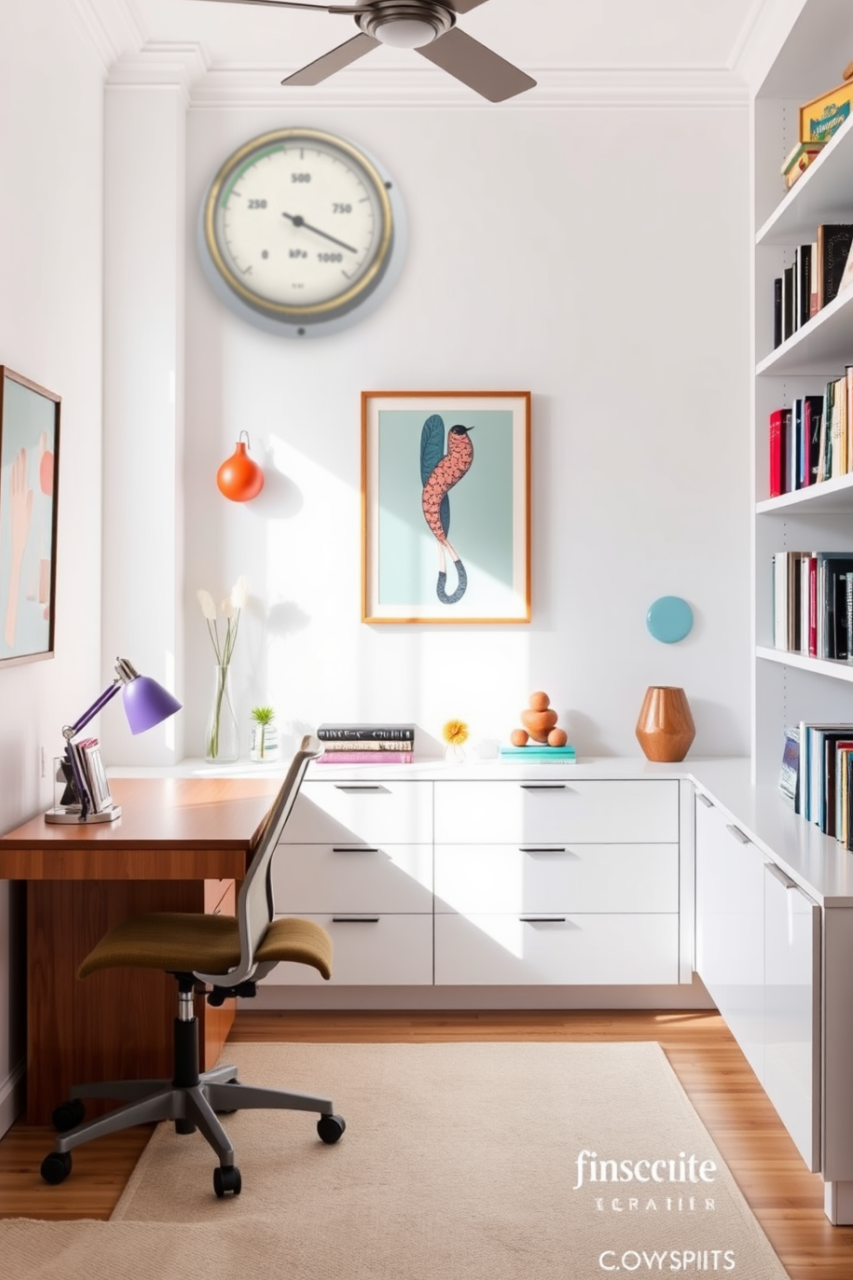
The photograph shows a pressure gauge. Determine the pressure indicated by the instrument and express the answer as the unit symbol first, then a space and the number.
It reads kPa 925
